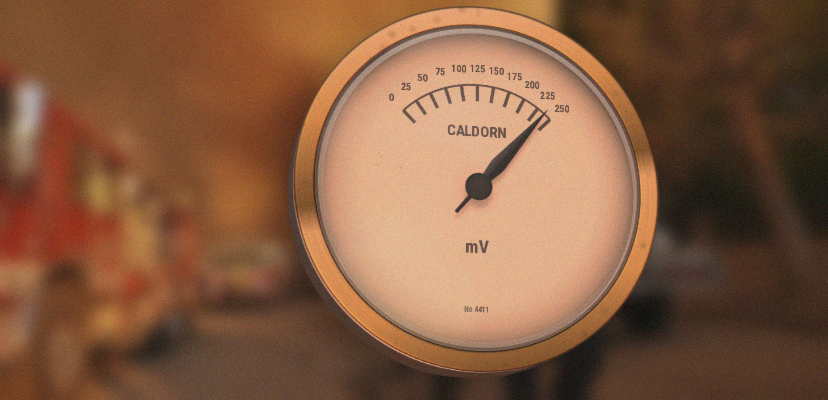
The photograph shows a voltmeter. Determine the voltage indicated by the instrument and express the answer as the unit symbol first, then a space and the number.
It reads mV 237.5
